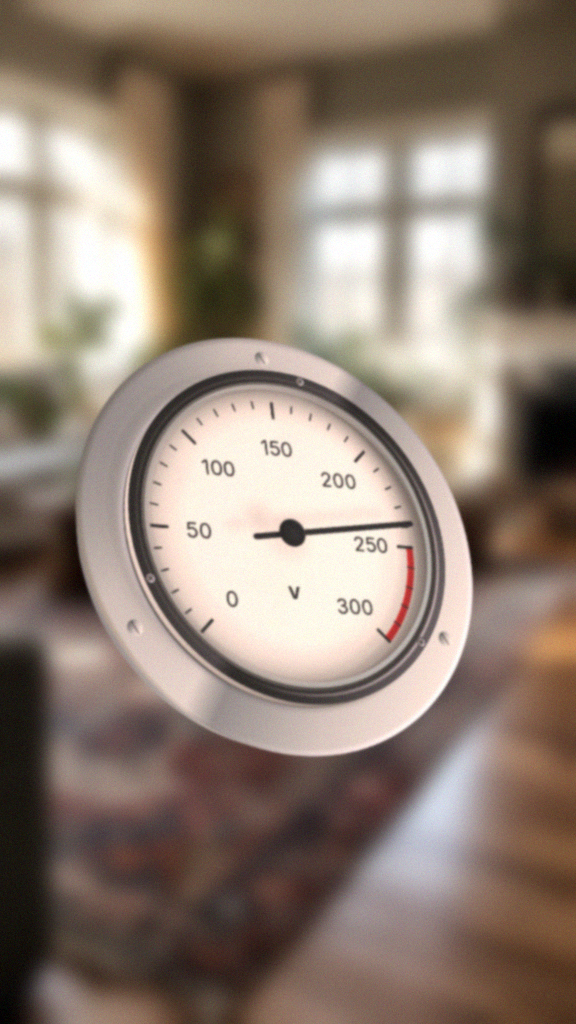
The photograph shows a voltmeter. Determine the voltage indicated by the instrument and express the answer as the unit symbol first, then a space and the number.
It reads V 240
